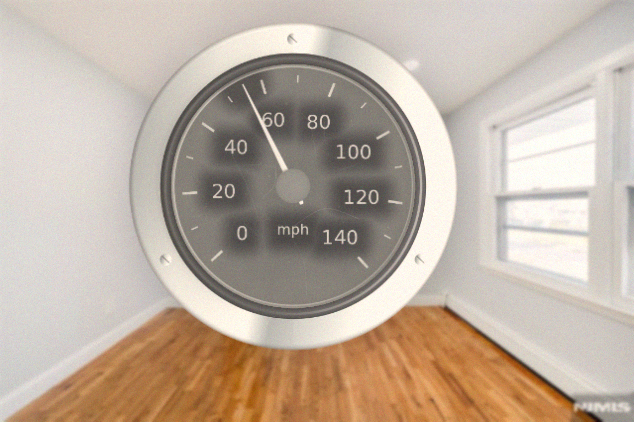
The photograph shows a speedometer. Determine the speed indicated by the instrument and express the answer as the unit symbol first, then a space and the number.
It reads mph 55
